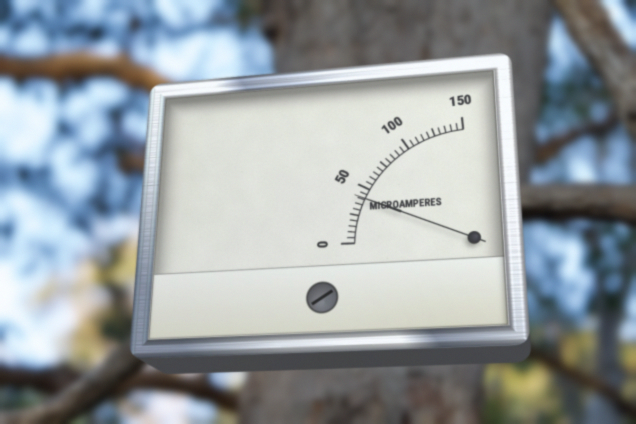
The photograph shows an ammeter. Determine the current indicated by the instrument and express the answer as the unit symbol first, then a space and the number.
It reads µA 40
